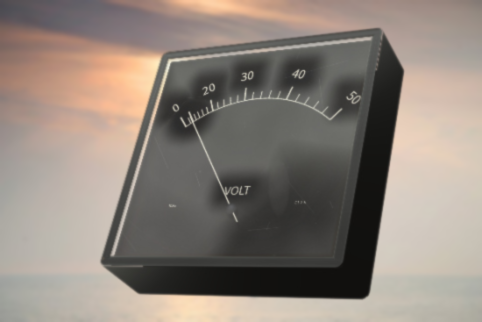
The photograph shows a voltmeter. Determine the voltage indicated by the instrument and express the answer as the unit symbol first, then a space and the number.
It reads V 10
